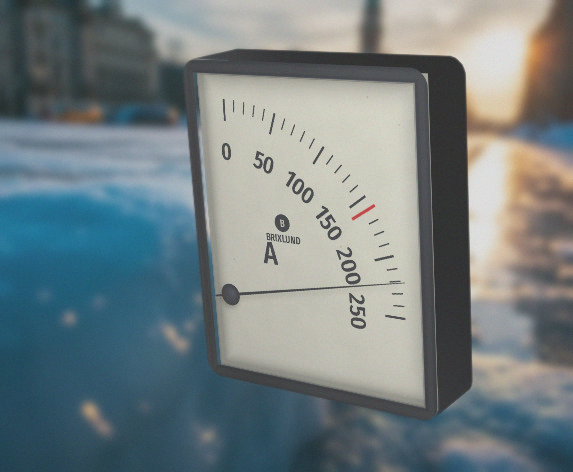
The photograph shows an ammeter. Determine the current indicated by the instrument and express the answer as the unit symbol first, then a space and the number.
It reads A 220
